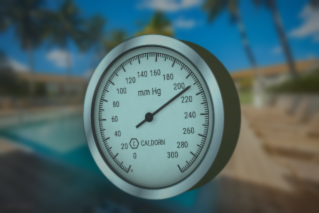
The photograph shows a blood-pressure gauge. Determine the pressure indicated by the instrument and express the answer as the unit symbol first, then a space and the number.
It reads mmHg 210
